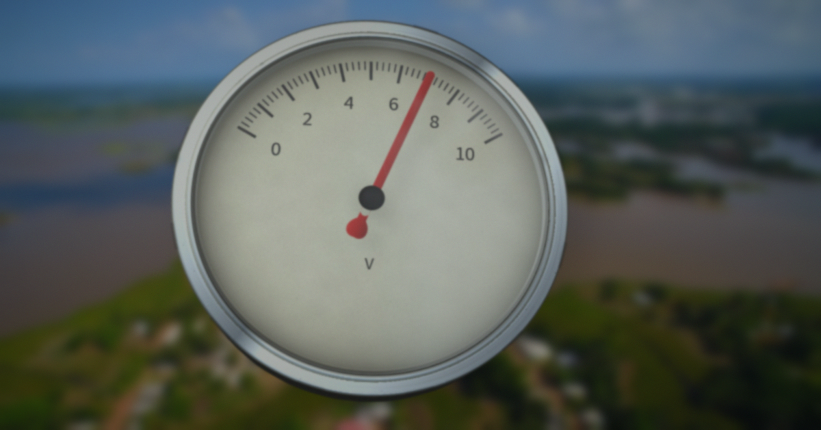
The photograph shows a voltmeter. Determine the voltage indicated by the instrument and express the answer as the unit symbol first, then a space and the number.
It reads V 7
